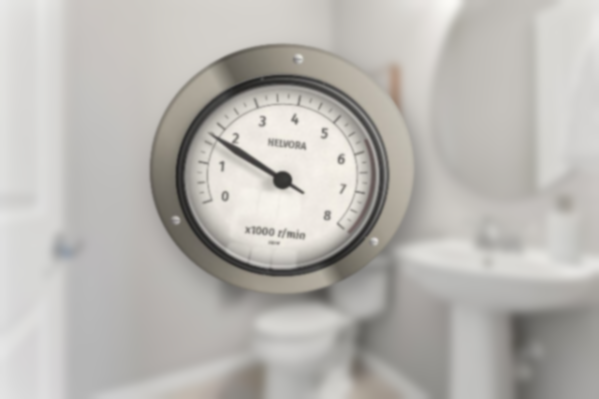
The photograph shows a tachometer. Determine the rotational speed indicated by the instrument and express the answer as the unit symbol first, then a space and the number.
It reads rpm 1750
